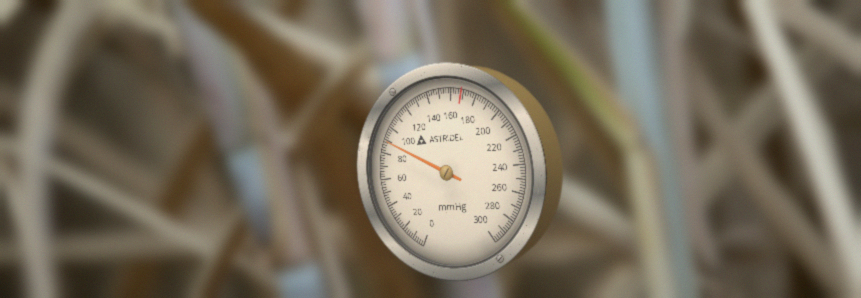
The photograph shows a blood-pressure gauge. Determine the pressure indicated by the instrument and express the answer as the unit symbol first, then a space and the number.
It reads mmHg 90
